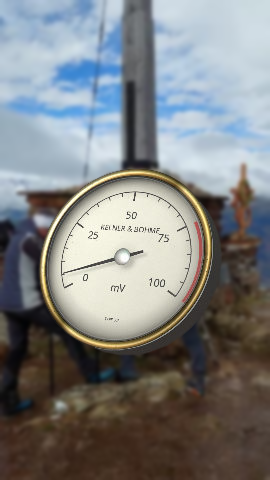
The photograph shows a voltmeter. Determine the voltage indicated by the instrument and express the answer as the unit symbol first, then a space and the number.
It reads mV 5
